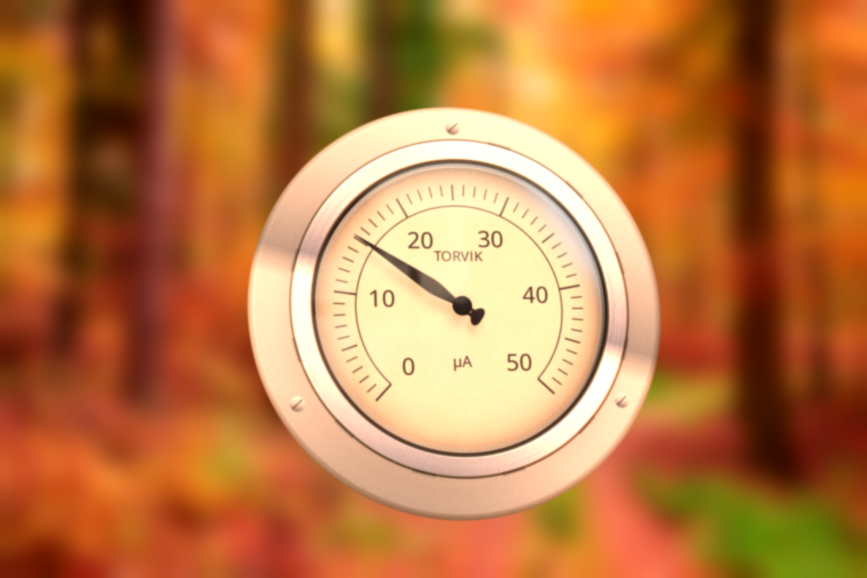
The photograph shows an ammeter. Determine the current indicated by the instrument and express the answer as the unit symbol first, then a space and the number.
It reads µA 15
